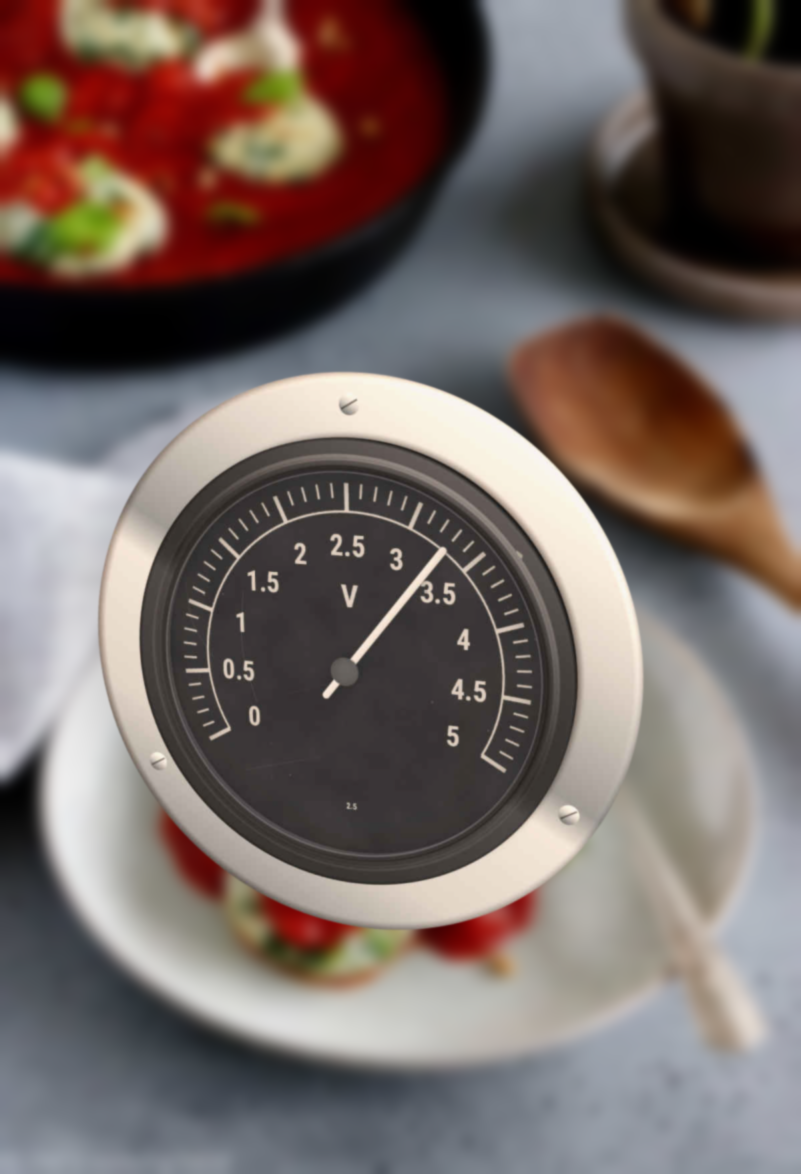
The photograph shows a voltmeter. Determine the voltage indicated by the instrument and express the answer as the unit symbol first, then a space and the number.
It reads V 3.3
